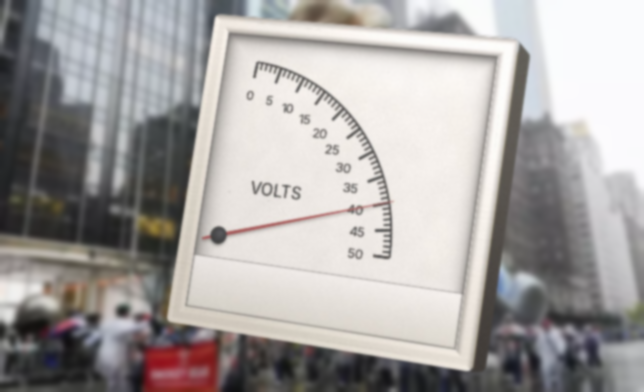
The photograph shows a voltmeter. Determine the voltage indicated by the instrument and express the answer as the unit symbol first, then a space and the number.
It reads V 40
